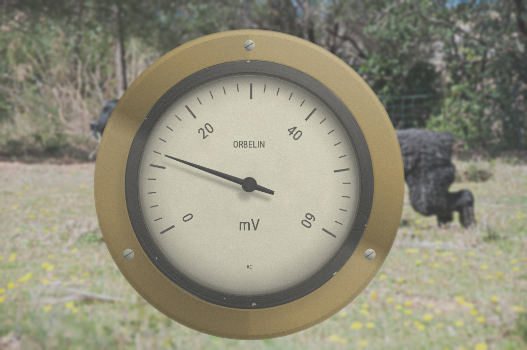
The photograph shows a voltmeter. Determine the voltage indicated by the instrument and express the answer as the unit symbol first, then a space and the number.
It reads mV 12
